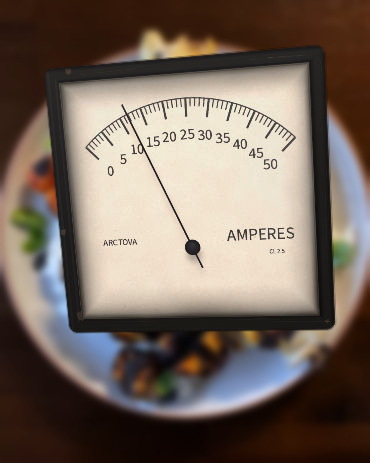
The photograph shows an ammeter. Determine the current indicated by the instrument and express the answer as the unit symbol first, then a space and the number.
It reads A 12
